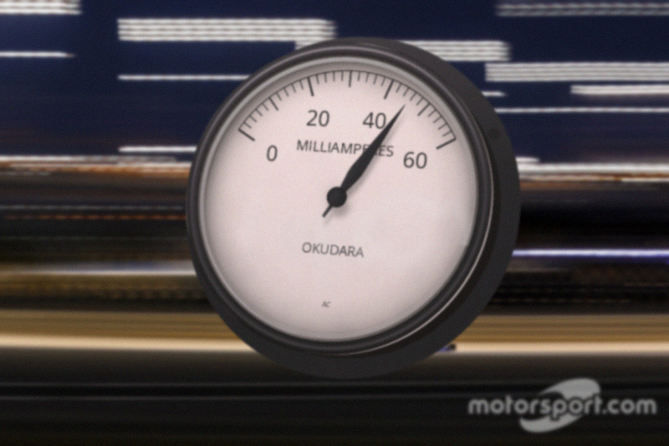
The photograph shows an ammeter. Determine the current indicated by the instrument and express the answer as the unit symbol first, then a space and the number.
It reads mA 46
